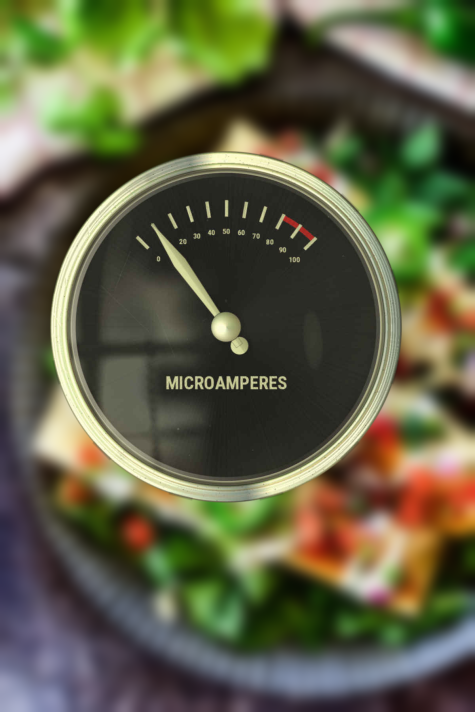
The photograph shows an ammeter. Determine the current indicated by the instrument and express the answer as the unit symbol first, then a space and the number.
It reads µA 10
